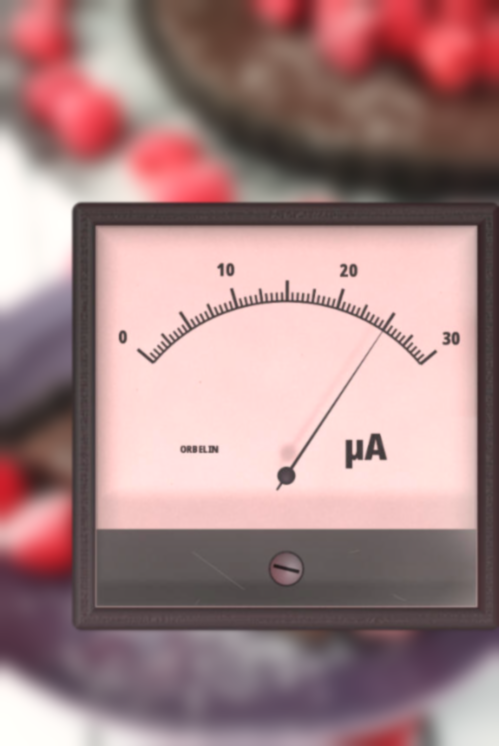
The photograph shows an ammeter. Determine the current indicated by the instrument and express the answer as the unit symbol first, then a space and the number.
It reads µA 25
